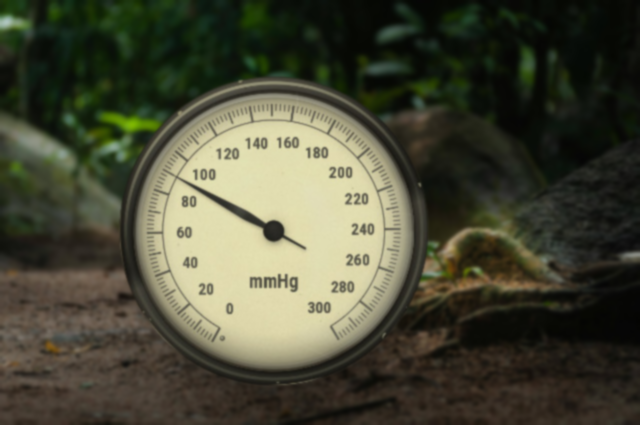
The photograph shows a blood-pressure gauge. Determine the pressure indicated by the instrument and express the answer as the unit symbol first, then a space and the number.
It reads mmHg 90
